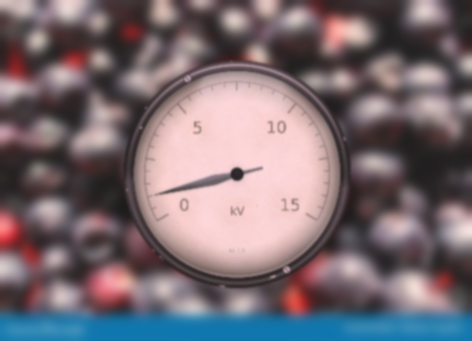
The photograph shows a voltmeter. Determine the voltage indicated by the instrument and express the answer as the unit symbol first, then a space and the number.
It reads kV 1
